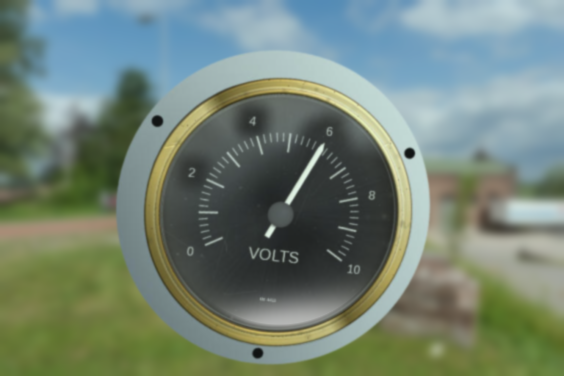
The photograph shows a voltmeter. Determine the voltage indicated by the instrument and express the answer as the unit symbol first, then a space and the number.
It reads V 6
